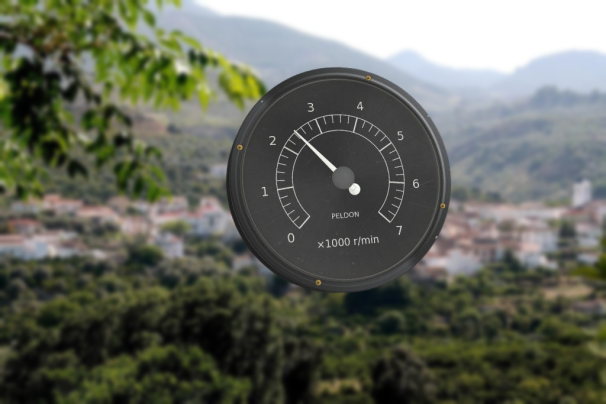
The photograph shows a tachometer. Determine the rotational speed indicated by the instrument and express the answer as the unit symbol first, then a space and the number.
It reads rpm 2400
